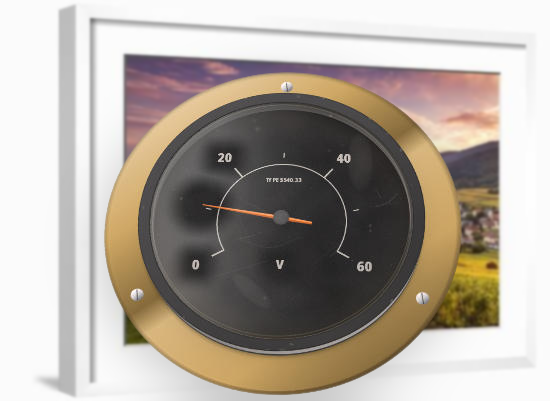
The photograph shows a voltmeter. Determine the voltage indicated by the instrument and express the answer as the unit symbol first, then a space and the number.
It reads V 10
